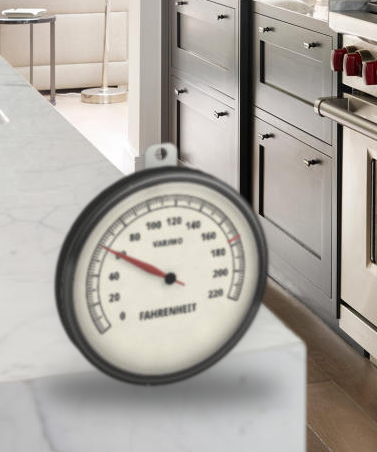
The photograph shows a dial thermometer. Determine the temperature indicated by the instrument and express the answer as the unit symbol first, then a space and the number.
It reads °F 60
